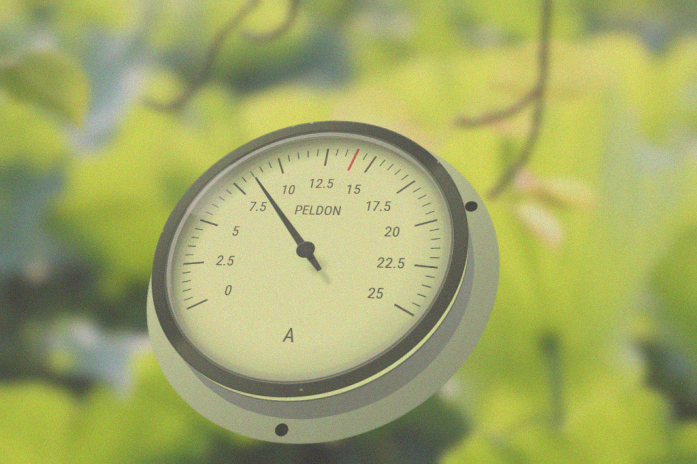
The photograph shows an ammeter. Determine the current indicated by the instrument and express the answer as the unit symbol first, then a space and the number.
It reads A 8.5
